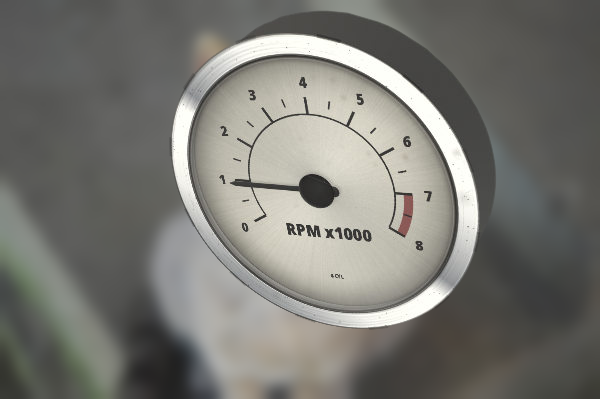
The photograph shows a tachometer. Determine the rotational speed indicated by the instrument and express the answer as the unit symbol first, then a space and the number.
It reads rpm 1000
